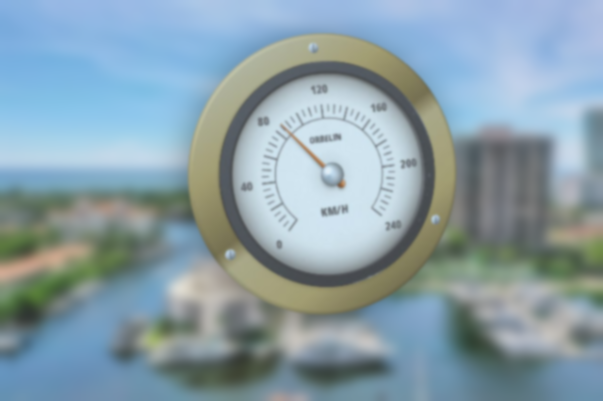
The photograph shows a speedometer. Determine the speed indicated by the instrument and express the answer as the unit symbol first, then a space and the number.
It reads km/h 85
